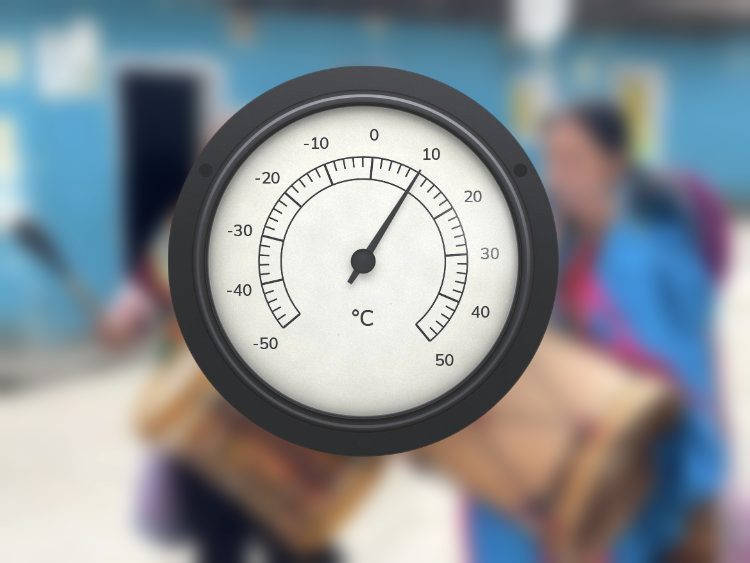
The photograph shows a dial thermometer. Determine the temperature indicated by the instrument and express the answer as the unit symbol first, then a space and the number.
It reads °C 10
